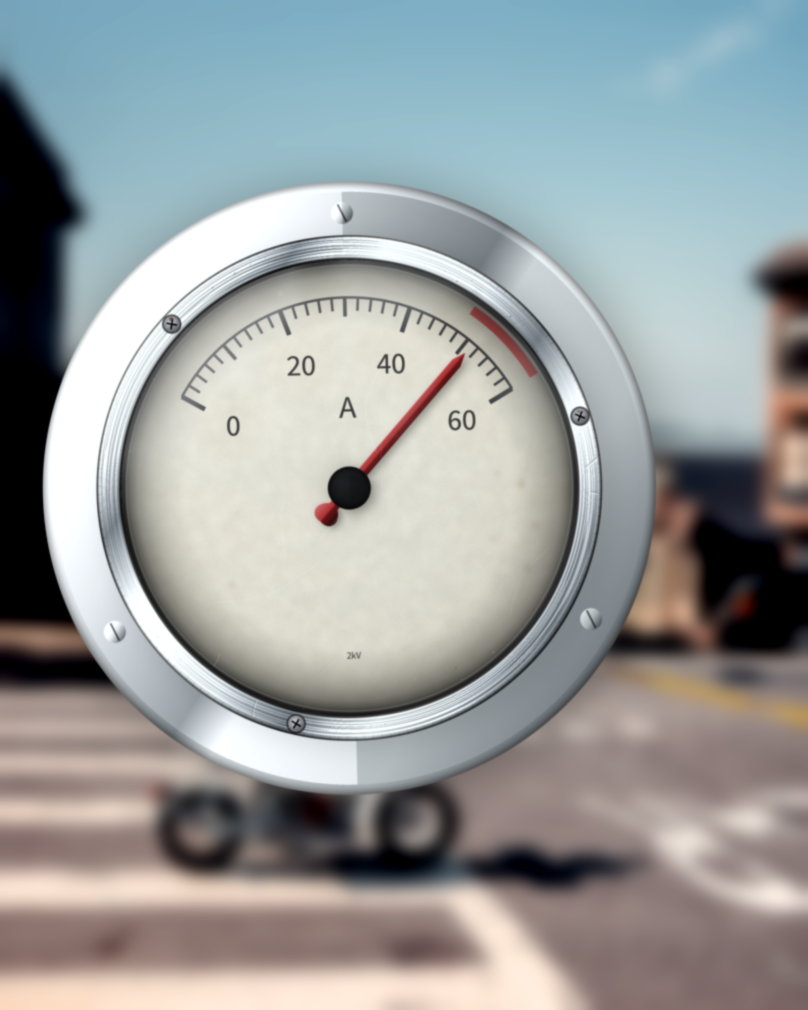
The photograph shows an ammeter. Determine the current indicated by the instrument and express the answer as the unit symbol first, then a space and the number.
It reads A 51
